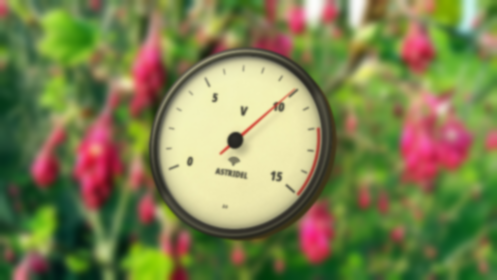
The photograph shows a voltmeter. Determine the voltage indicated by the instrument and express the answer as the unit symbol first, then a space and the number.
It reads V 10
